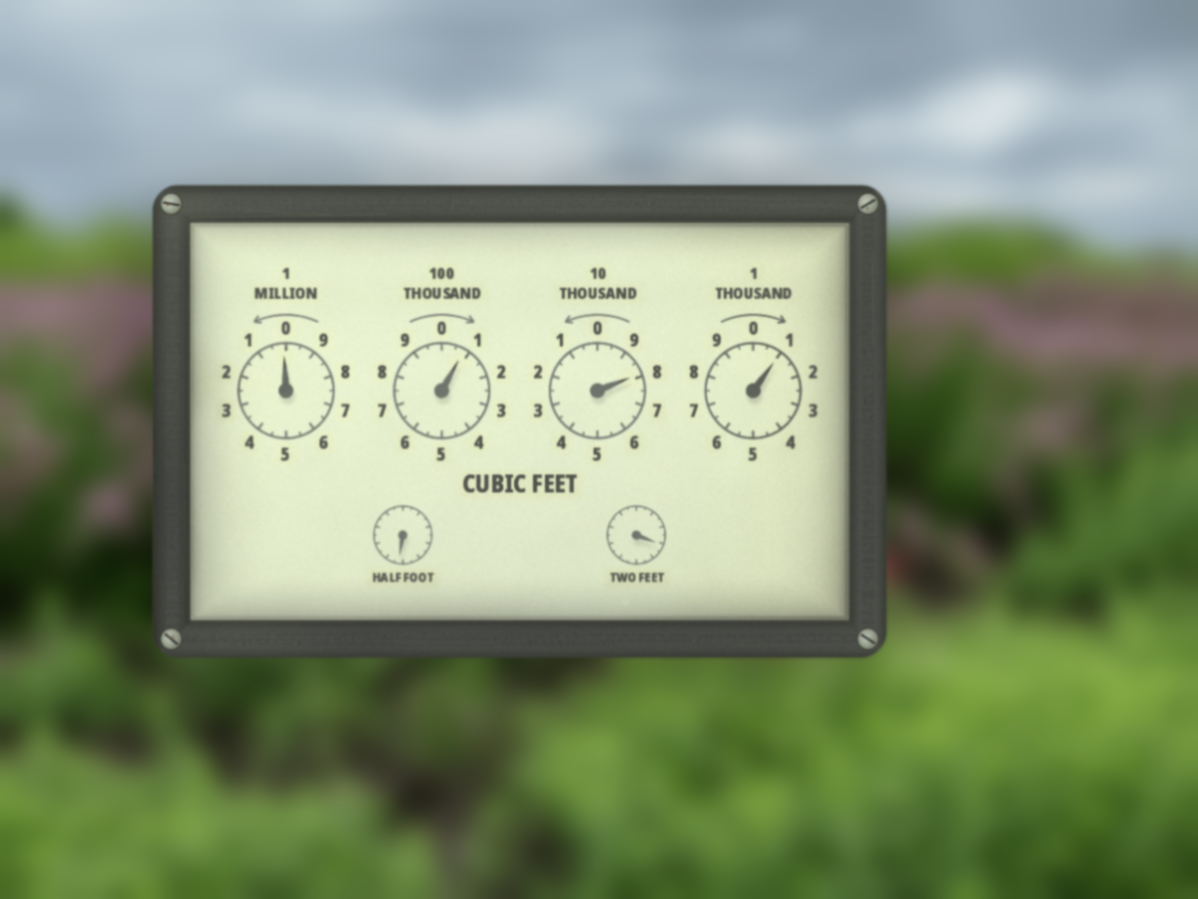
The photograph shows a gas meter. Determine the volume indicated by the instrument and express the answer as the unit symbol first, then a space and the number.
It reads ft³ 8100
